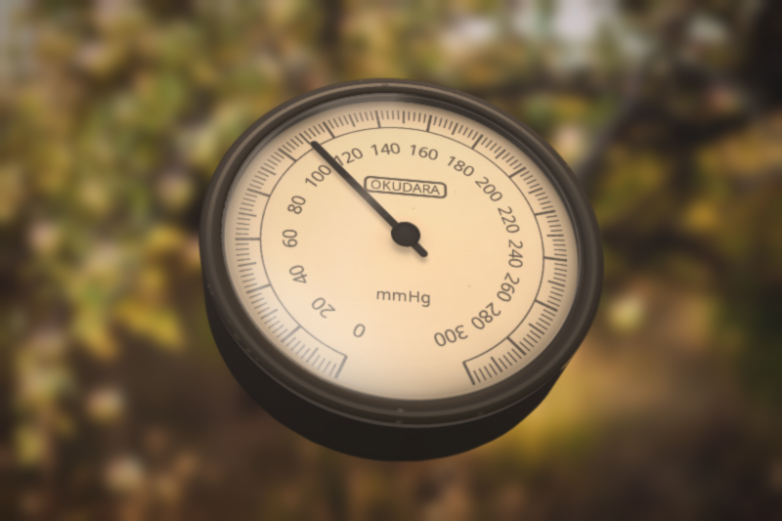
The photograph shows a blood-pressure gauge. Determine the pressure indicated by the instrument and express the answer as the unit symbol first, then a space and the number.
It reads mmHg 110
